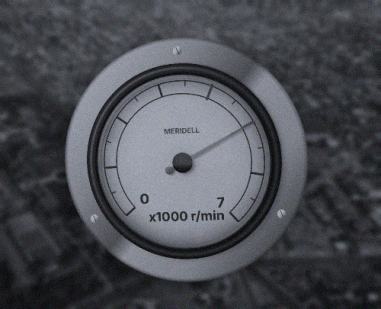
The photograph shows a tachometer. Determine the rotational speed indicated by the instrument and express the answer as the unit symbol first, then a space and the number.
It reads rpm 5000
